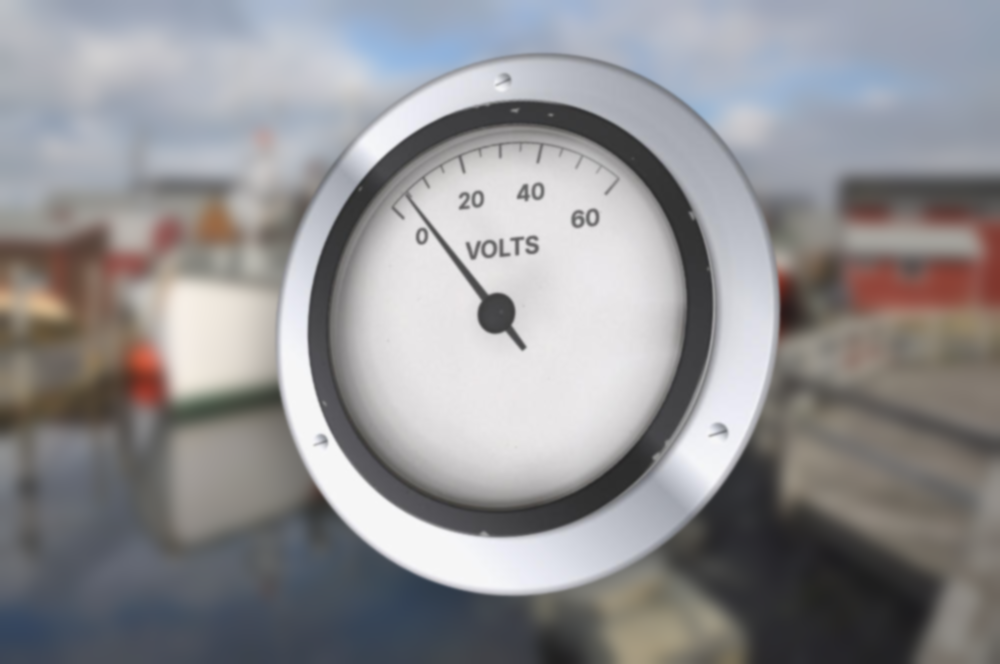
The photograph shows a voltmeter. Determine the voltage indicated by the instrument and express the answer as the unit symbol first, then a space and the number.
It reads V 5
